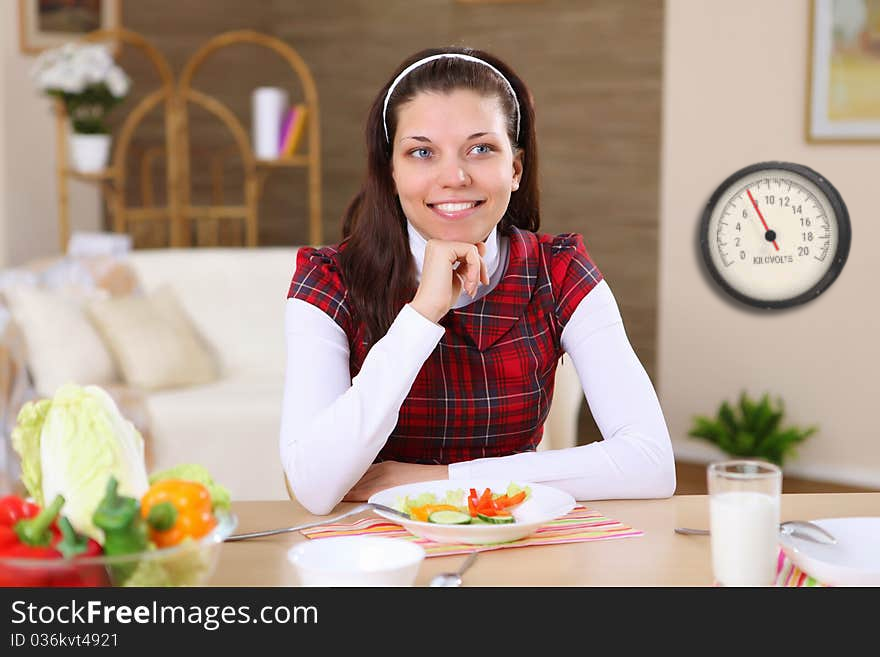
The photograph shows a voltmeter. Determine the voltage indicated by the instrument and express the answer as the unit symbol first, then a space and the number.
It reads kV 8
